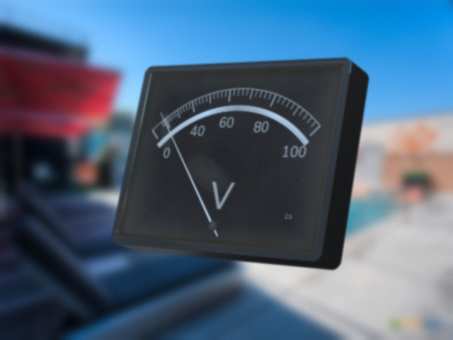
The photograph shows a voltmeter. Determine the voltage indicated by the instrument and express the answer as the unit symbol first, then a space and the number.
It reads V 20
